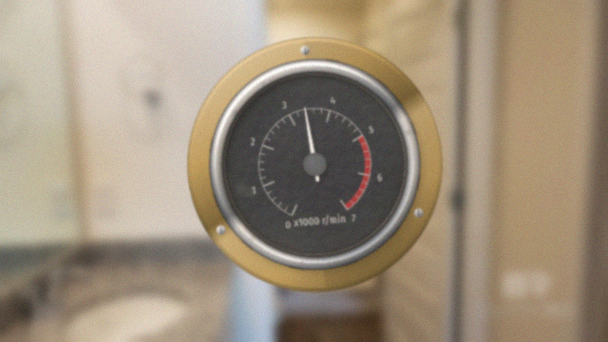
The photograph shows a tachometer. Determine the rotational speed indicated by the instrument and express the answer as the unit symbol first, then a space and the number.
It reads rpm 3400
